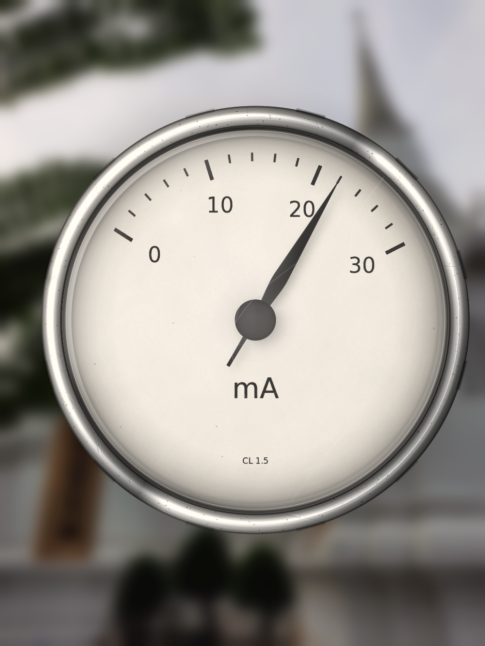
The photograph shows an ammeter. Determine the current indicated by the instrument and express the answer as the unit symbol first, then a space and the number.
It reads mA 22
